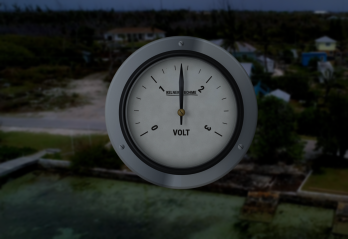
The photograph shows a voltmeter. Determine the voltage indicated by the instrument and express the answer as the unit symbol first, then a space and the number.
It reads V 1.5
